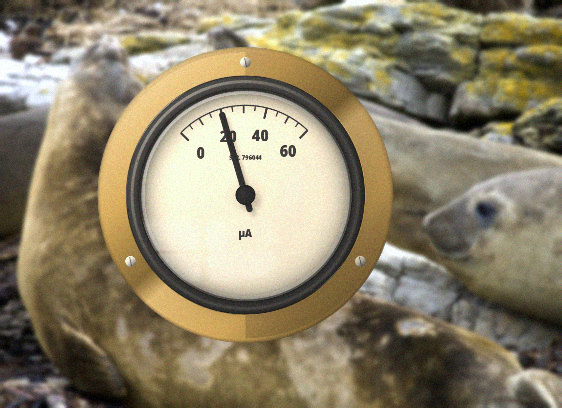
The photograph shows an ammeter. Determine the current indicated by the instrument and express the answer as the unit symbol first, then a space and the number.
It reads µA 20
